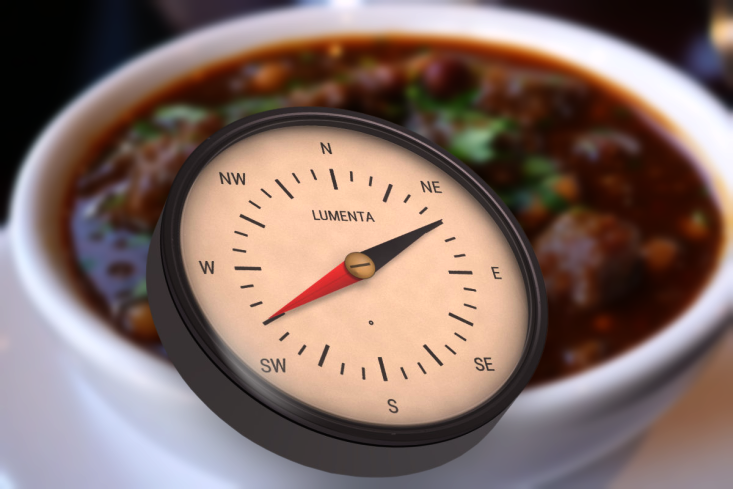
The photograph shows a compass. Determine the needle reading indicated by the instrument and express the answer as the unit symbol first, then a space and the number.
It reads ° 240
